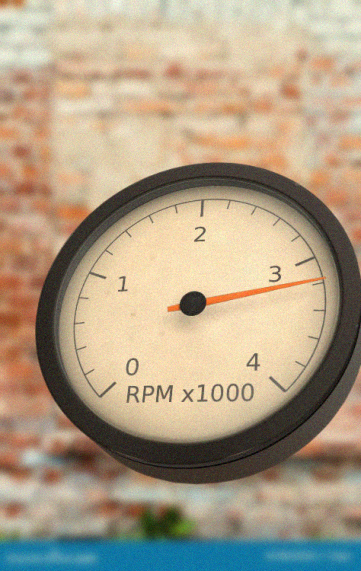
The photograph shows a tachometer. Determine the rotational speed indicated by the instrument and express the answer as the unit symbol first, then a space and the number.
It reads rpm 3200
